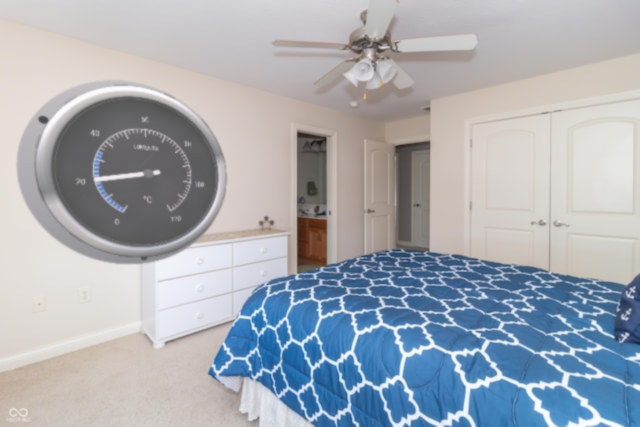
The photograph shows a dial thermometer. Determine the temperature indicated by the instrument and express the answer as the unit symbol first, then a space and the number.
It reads °C 20
